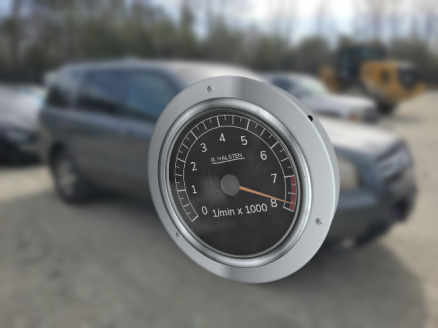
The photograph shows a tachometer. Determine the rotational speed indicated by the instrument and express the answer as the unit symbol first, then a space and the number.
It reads rpm 7750
